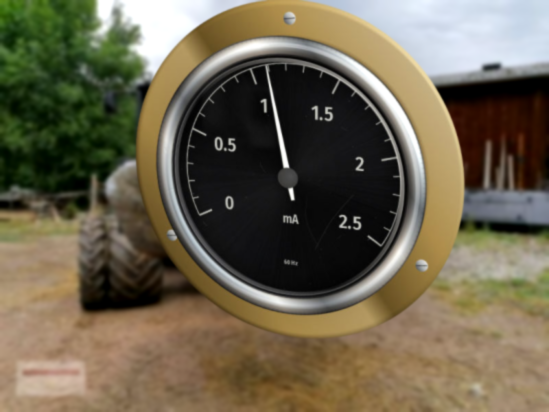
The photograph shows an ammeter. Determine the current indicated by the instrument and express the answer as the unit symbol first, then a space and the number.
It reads mA 1.1
